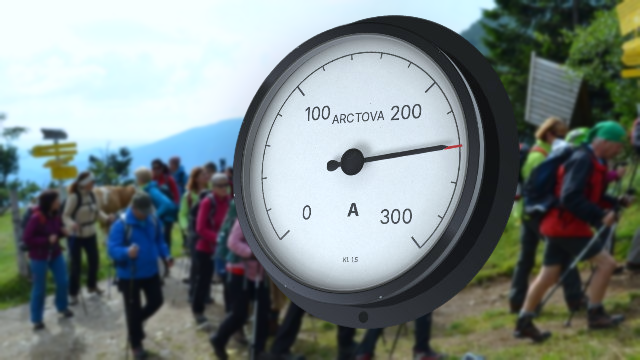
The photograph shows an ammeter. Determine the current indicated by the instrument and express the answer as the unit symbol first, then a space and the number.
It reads A 240
